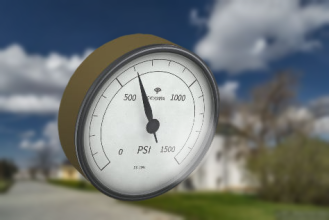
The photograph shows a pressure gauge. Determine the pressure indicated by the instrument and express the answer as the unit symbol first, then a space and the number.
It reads psi 600
